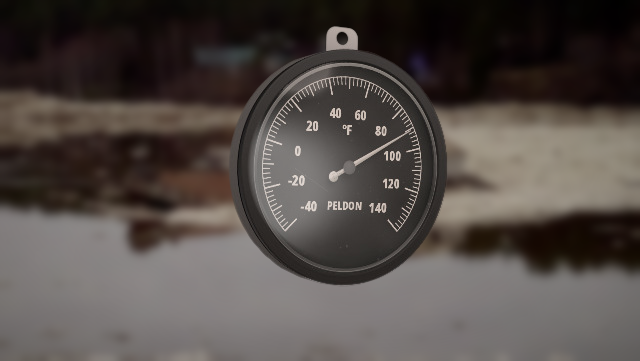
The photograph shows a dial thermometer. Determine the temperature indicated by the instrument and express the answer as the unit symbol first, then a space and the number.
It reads °F 90
